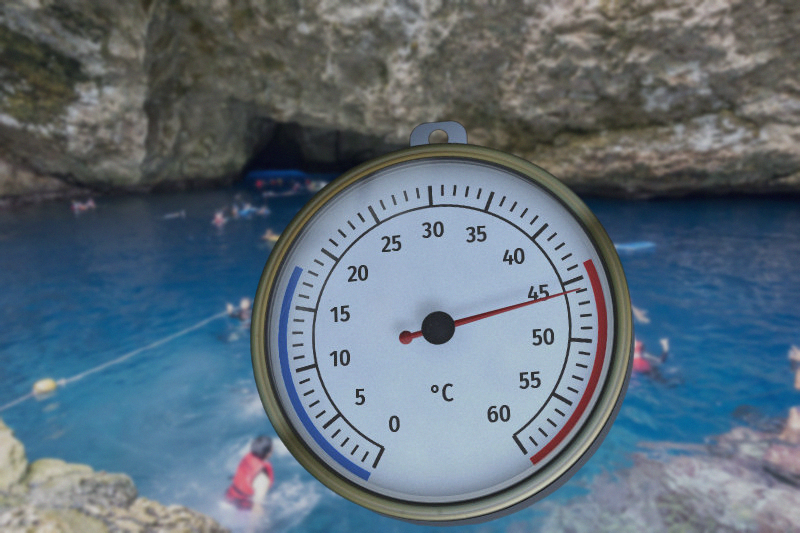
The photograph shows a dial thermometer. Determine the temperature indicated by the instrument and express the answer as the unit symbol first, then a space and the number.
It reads °C 46
